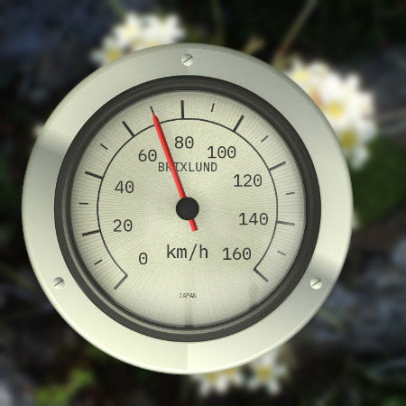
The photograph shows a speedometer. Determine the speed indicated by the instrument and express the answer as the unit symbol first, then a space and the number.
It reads km/h 70
